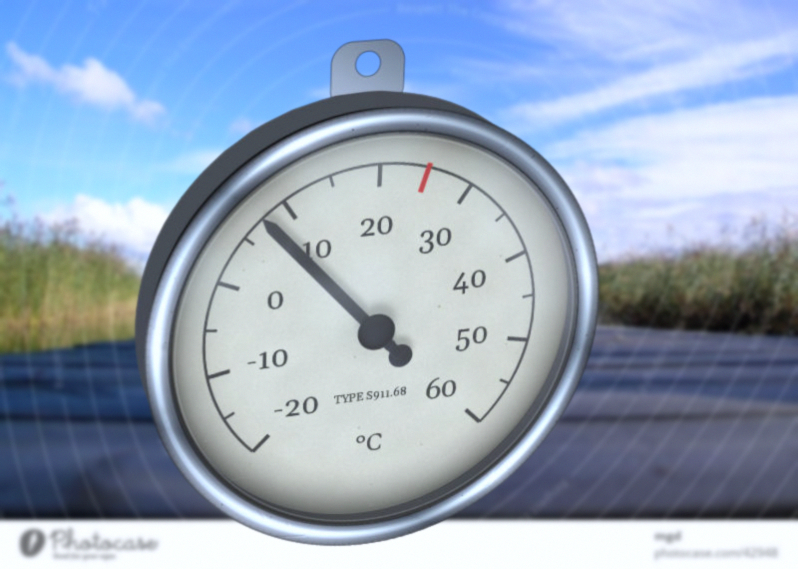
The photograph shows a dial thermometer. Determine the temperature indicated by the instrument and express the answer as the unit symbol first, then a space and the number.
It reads °C 7.5
